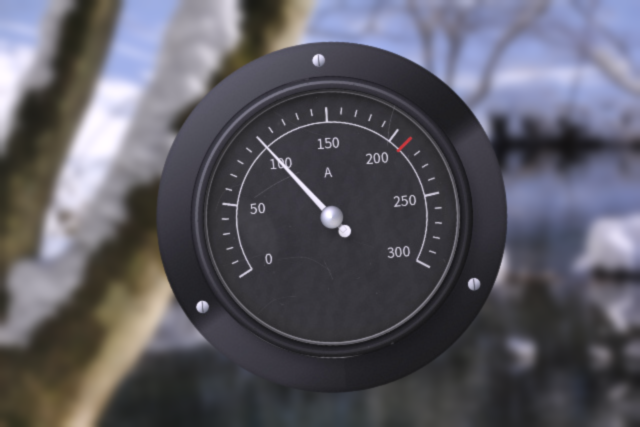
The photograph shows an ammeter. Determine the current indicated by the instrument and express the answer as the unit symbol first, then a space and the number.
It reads A 100
